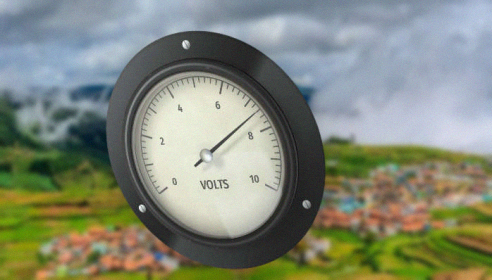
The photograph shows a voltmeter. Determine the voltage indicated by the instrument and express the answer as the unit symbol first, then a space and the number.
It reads V 7.4
